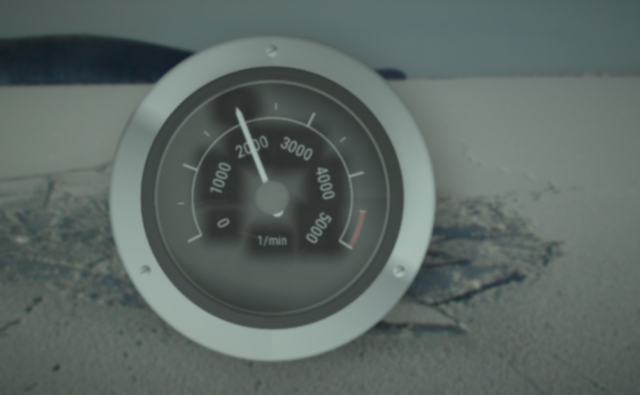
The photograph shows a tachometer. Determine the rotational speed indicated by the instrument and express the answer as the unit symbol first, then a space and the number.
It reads rpm 2000
